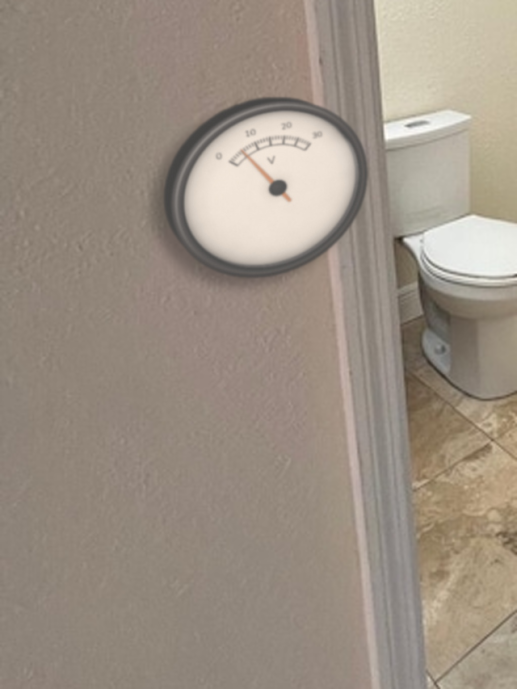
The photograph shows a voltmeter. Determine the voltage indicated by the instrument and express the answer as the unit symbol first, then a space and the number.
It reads V 5
